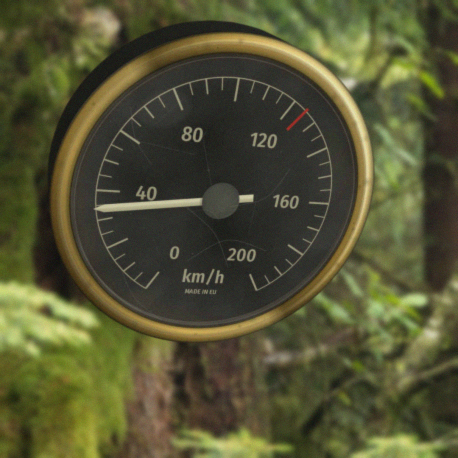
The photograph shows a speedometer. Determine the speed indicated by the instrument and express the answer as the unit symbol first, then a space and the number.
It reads km/h 35
